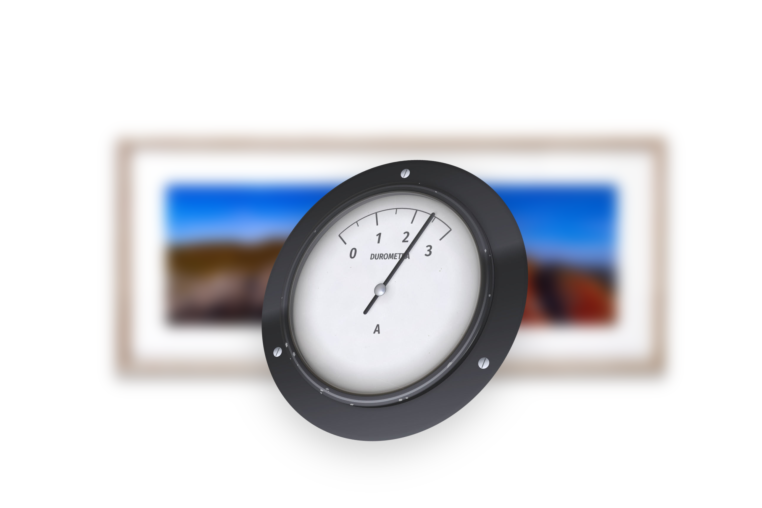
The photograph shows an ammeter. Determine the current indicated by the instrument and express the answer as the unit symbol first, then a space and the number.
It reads A 2.5
